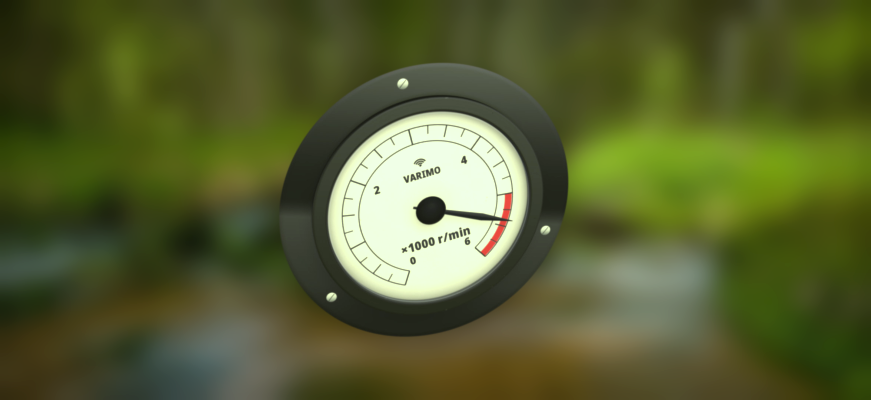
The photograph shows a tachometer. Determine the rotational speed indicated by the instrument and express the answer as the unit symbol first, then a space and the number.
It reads rpm 5375
